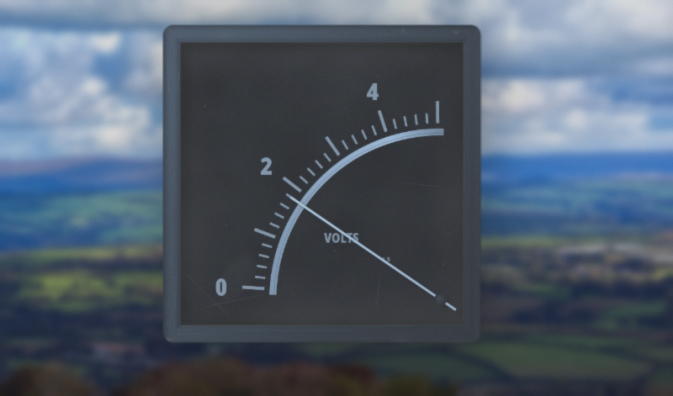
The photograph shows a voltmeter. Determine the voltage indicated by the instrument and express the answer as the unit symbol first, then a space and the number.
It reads V 1.8
